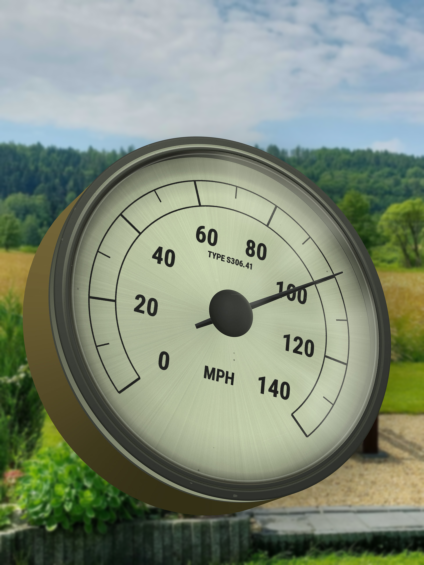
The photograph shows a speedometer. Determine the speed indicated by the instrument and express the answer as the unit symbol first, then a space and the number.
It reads mph 100
